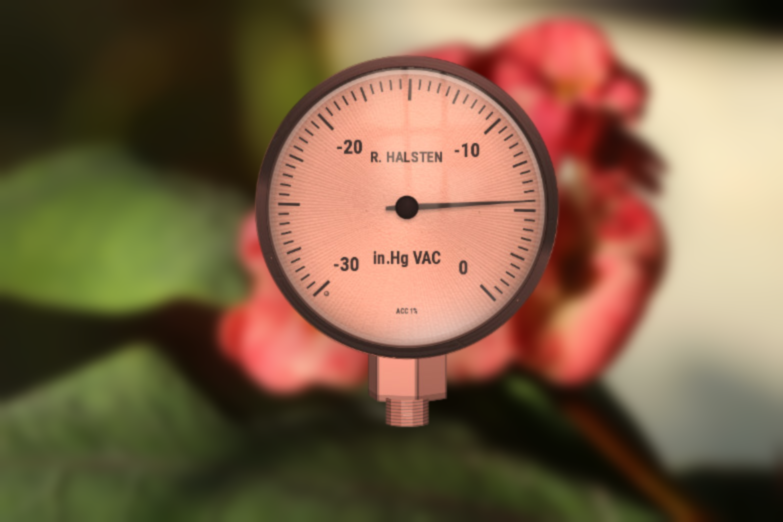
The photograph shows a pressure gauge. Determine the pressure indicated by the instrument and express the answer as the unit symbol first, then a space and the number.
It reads inHg -5.5
